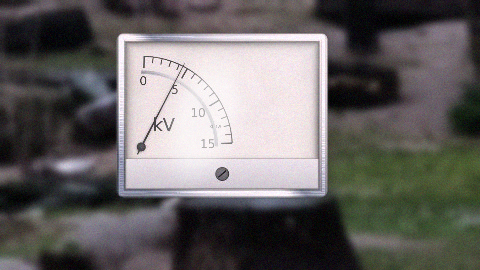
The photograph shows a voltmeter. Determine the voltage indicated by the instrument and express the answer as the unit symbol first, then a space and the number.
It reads kV 4.5
